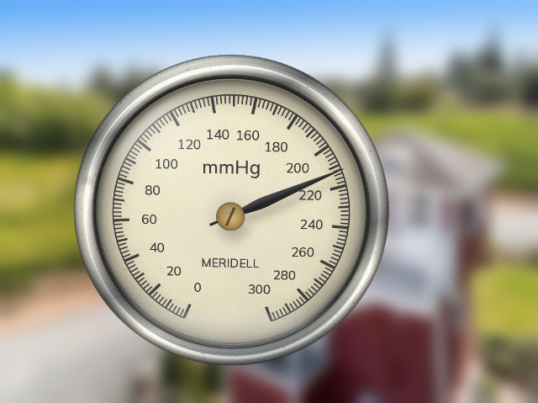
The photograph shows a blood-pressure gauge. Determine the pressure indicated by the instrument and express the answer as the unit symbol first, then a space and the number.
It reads mmHg 212
